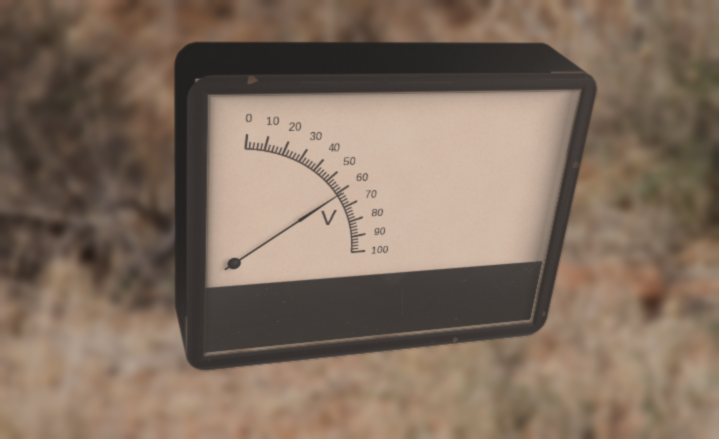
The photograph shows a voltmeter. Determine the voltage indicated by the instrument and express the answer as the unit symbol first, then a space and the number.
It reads V 60
